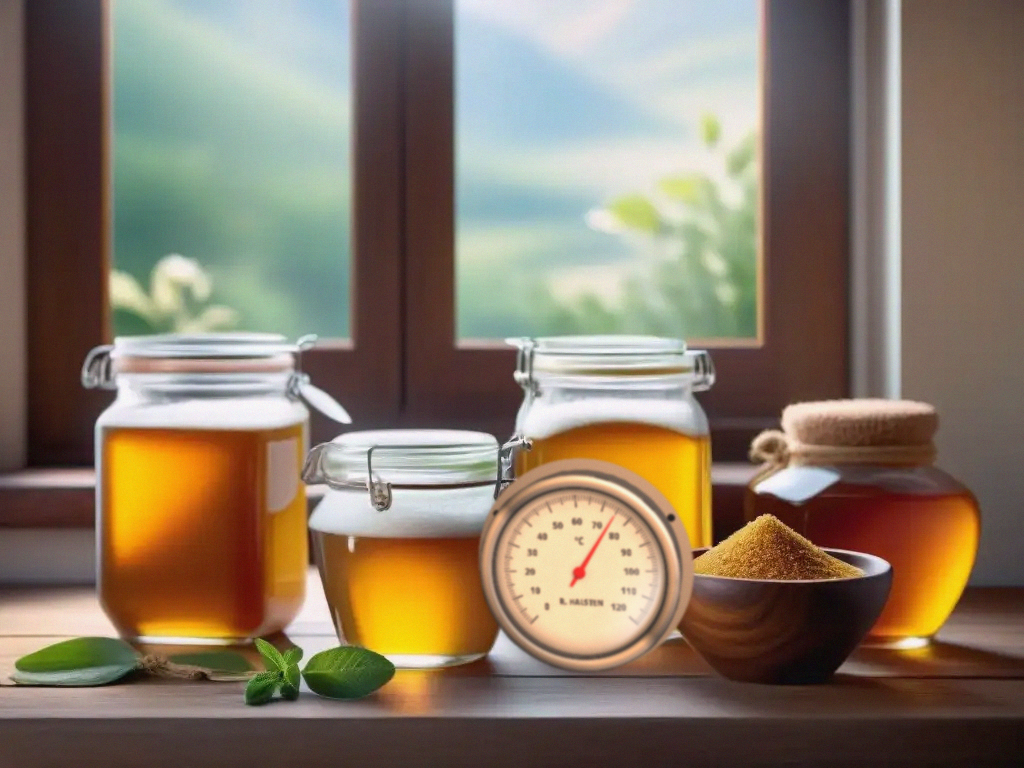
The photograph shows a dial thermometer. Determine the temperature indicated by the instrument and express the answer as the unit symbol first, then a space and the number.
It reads °C 75
